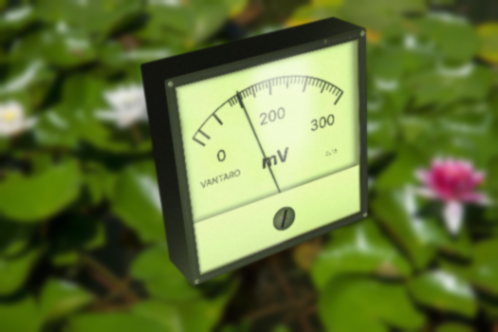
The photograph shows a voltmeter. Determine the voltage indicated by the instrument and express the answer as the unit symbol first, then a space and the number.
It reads mV 150
